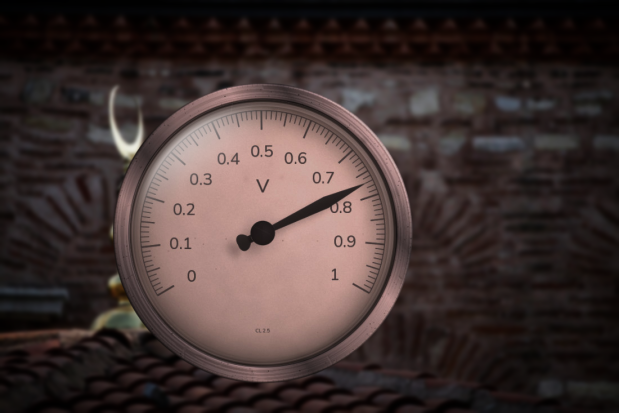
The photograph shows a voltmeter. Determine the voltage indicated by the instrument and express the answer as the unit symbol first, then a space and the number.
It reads V 0.77
